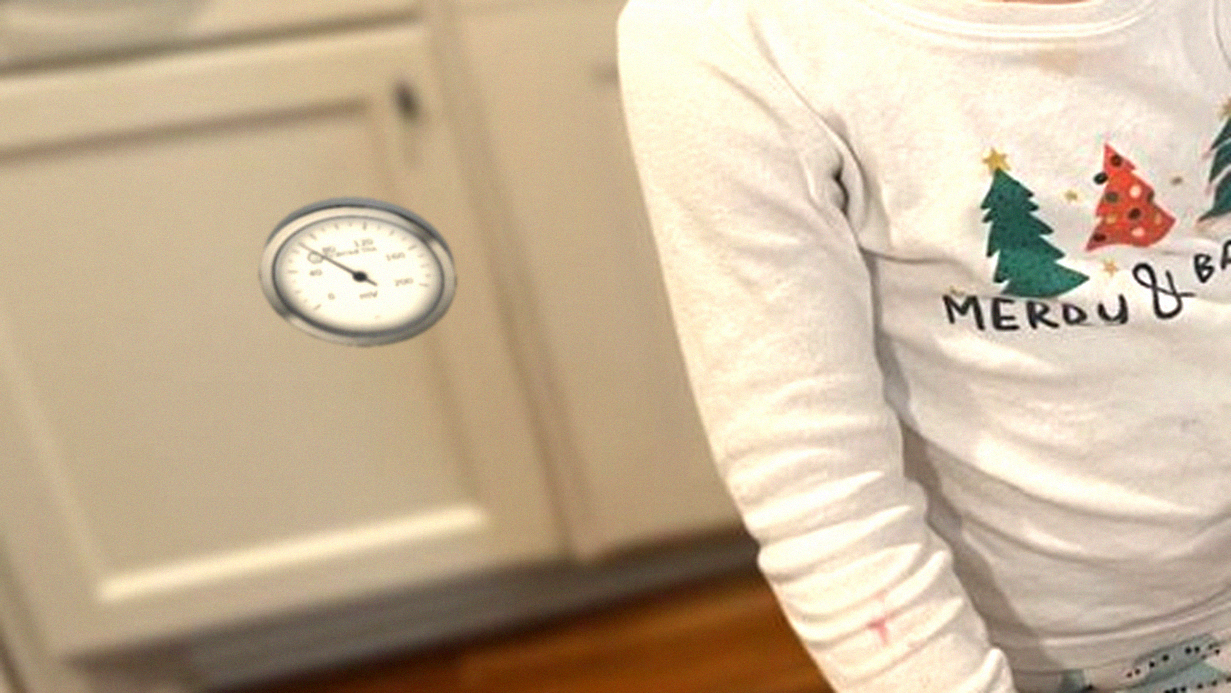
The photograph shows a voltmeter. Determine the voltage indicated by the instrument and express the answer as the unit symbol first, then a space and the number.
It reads mV 70
